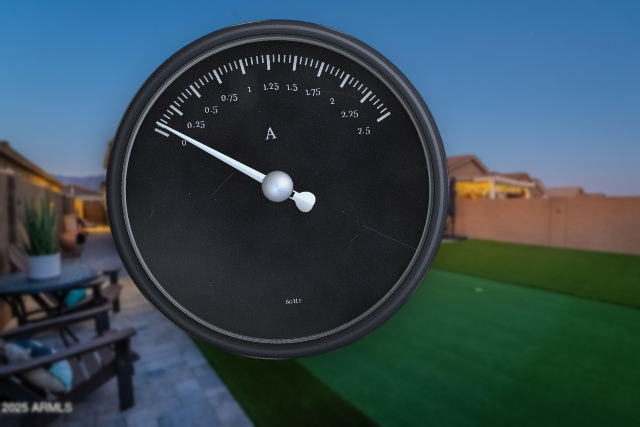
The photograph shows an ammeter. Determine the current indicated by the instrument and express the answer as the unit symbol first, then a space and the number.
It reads A 0.05
